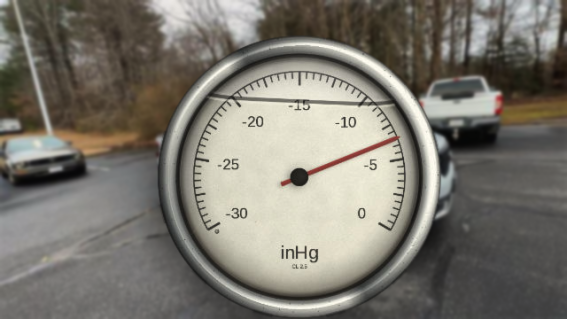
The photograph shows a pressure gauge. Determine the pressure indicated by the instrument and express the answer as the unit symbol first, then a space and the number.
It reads inHg -6.5
